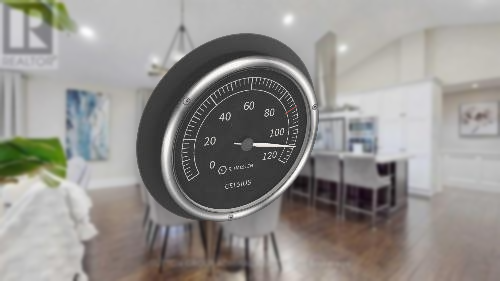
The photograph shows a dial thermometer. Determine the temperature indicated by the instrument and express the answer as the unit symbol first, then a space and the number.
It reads °C 110
